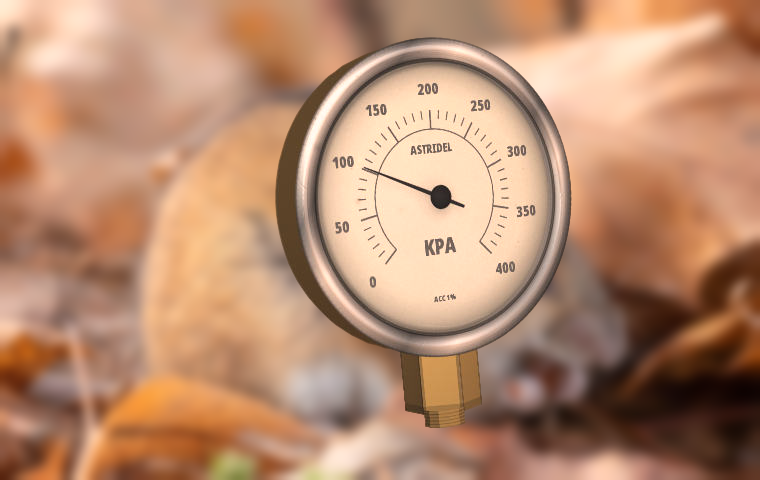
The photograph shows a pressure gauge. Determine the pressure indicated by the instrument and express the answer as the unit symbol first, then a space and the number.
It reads kPa 100
